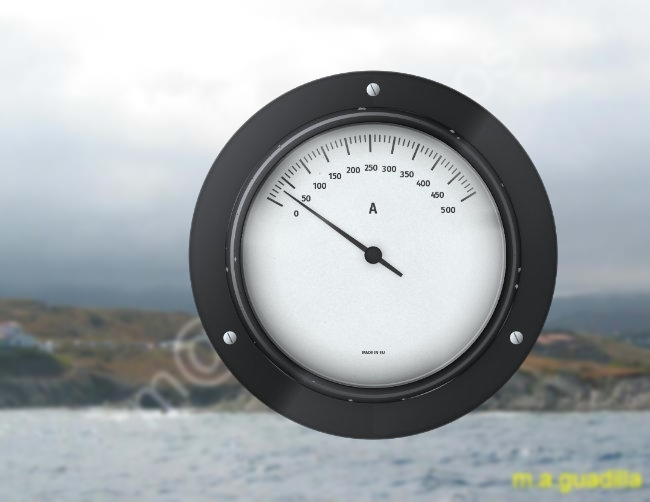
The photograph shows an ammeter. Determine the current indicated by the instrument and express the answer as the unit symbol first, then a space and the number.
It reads A 30
